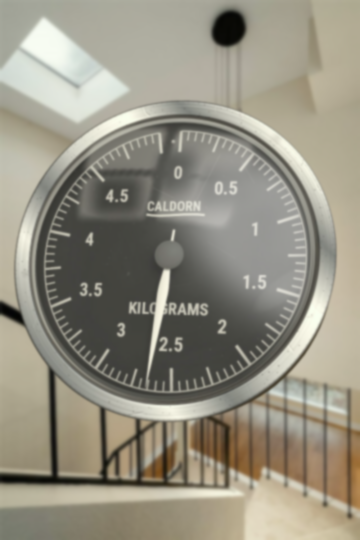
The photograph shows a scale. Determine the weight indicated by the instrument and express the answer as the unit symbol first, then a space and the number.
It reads kg 2.65
